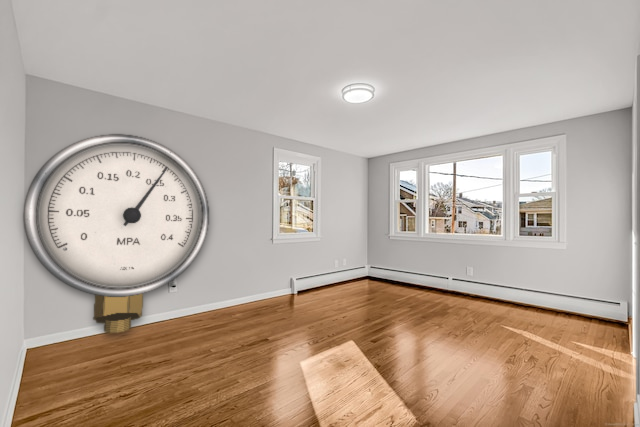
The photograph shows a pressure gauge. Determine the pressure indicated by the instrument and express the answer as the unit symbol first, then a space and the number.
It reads MPa 0.25
